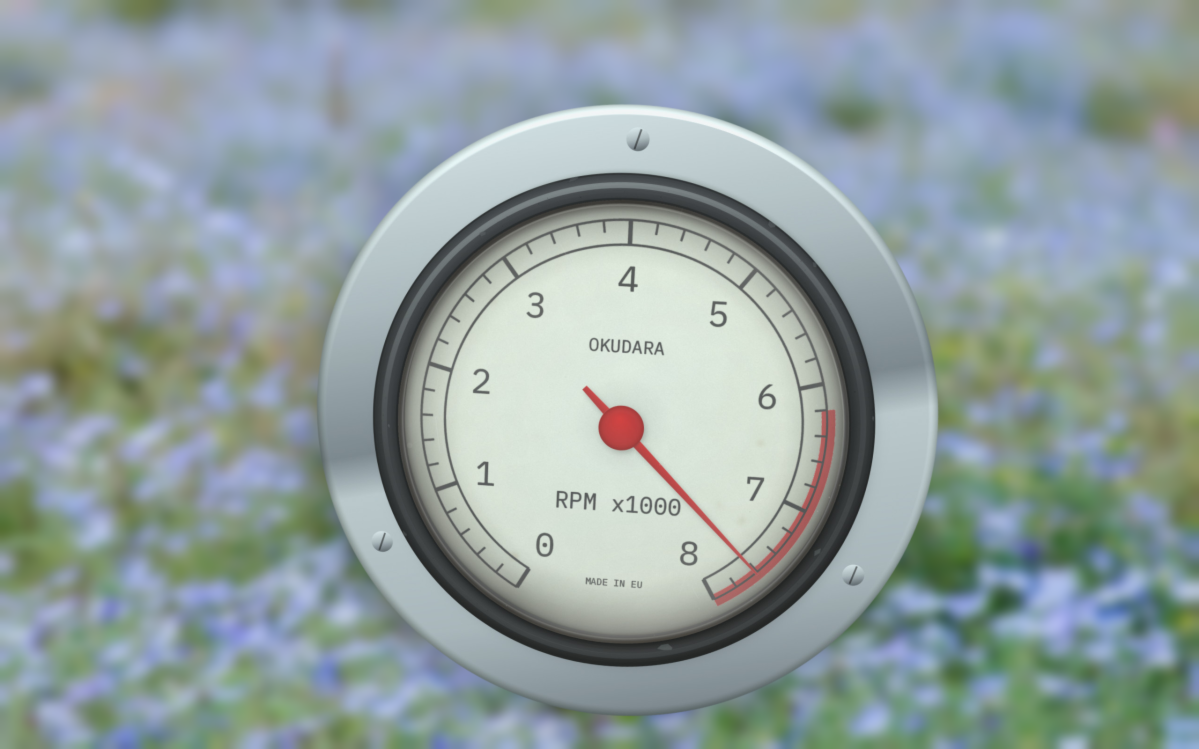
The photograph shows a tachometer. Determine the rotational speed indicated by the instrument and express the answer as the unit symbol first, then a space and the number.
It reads rpm 7600
